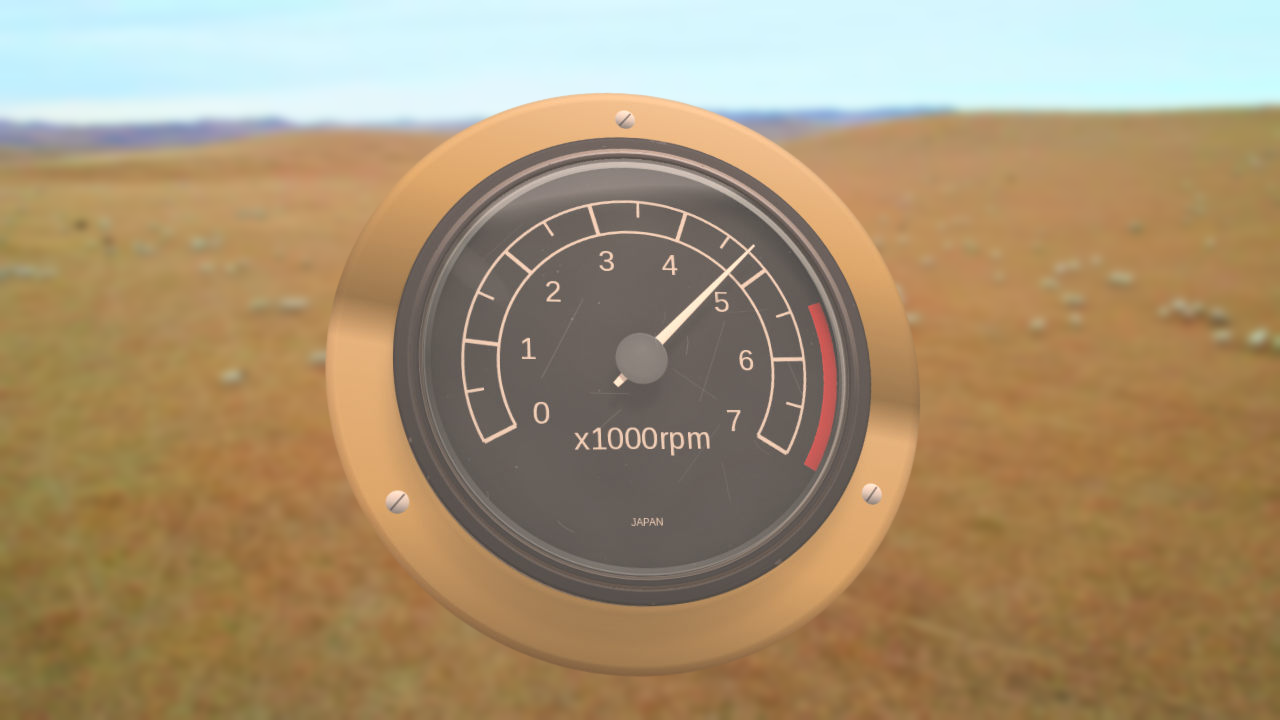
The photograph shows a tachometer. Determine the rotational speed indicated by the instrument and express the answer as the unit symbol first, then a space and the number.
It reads rpm 4750
